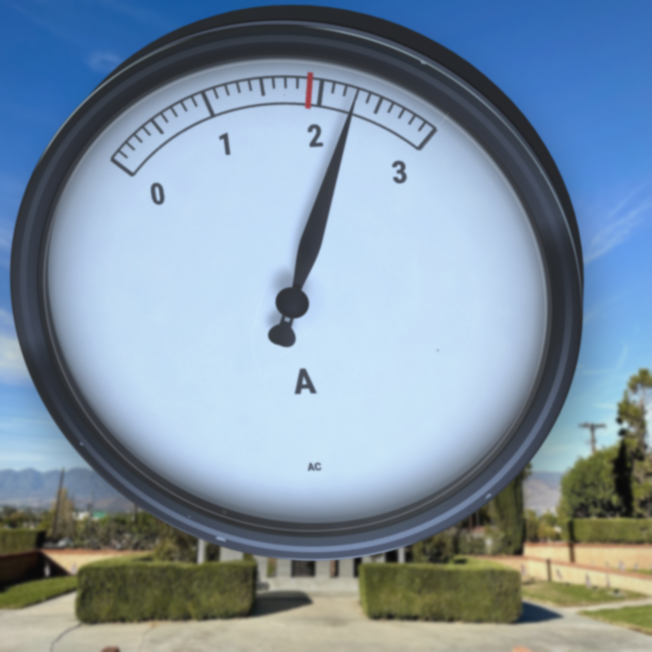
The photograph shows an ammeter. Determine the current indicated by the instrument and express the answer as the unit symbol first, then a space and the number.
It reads A 2.3
